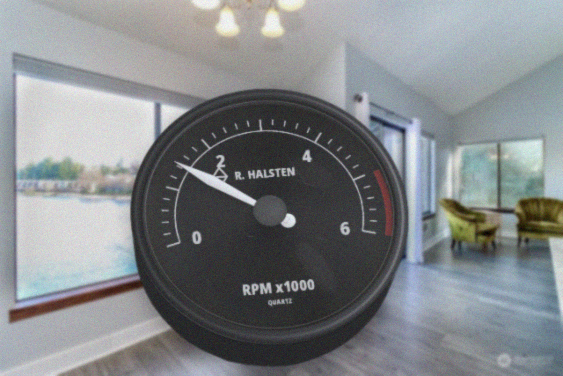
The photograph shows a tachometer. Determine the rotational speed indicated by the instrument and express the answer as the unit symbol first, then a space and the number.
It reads rpm 1400
